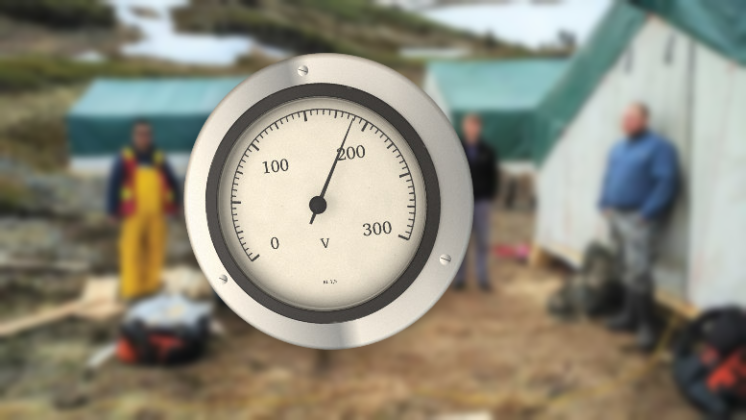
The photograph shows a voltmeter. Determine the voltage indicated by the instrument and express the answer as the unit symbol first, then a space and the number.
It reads V 190
